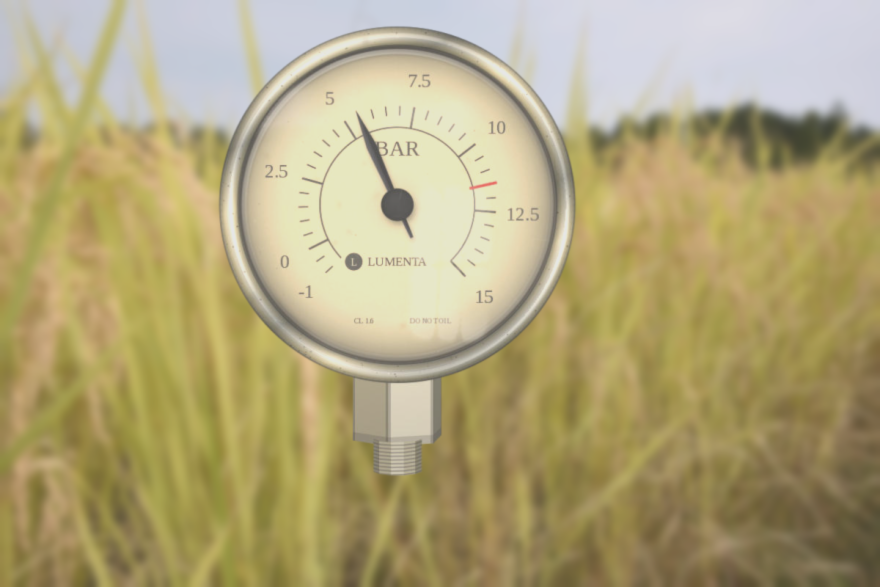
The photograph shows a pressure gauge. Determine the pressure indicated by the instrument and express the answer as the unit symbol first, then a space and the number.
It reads bar 5.5
